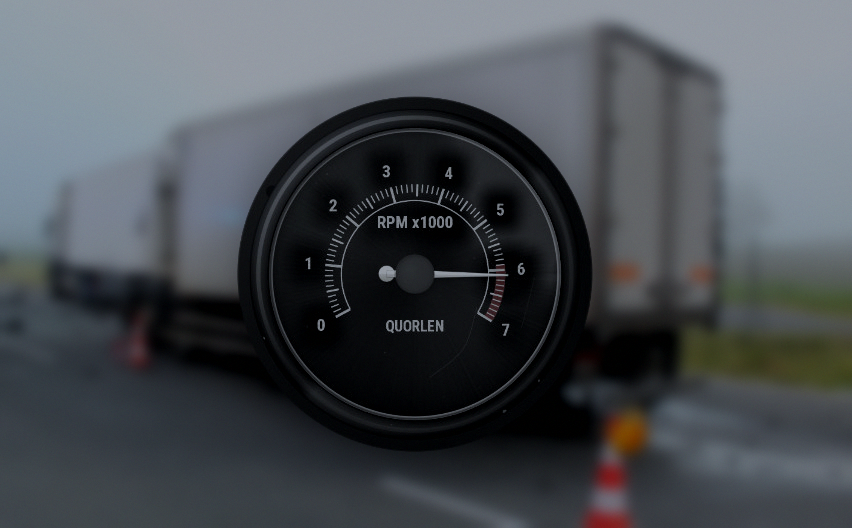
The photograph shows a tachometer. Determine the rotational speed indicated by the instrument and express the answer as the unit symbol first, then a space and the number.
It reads rpm 6100
